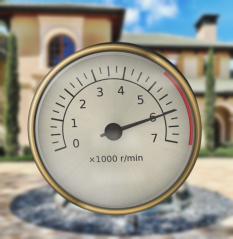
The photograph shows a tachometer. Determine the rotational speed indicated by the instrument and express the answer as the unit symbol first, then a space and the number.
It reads rpm 6000
